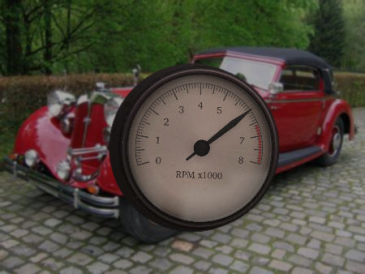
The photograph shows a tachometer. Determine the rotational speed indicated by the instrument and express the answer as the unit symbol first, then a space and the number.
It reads rpm 6000
